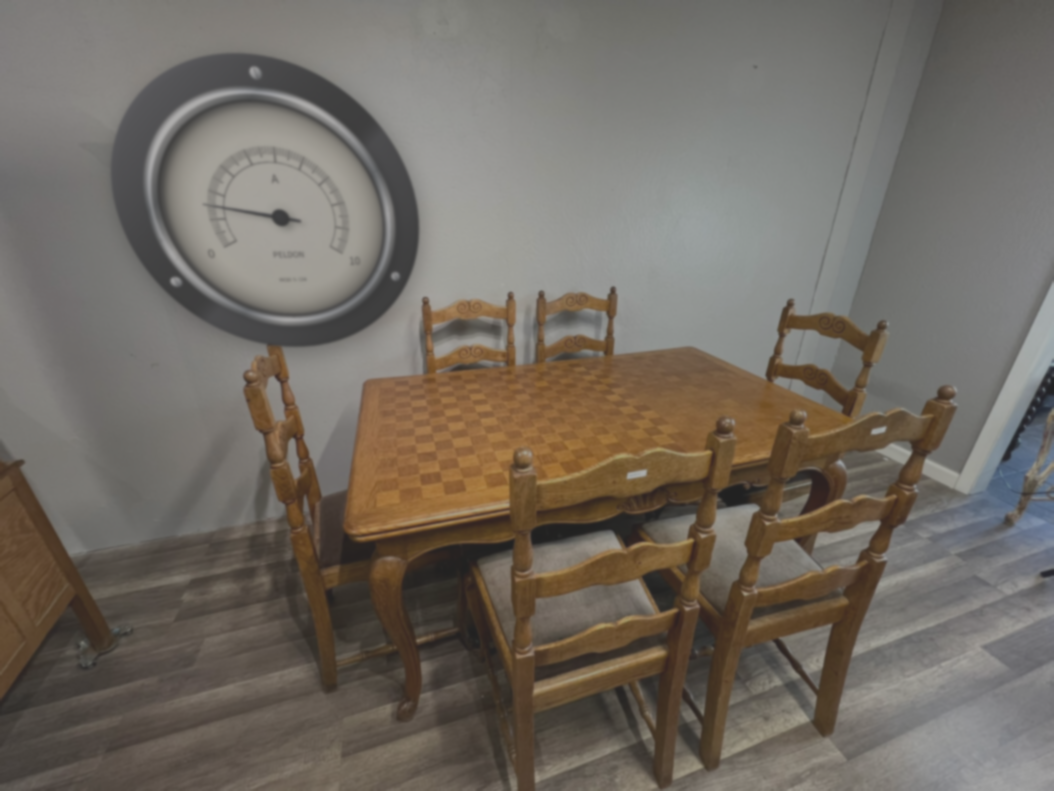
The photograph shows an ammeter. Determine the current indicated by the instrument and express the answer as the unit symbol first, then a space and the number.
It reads A 1.5
